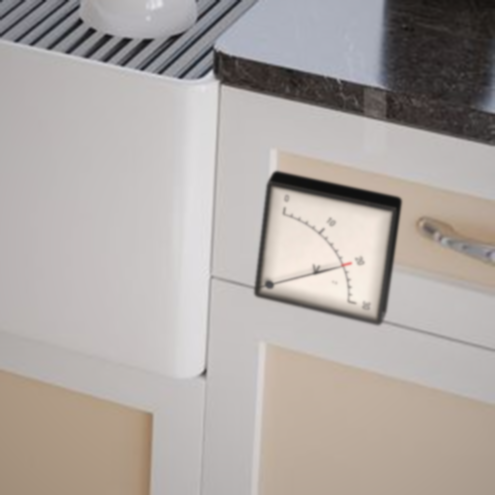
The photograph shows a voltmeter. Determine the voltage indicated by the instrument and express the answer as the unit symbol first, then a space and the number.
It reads V 20
